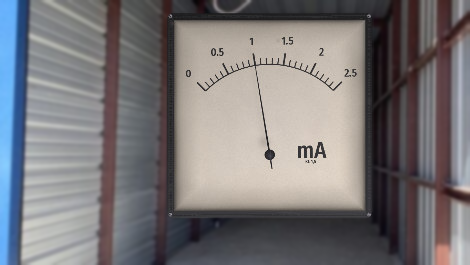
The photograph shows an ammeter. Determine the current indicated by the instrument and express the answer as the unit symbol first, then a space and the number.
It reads mA 1
